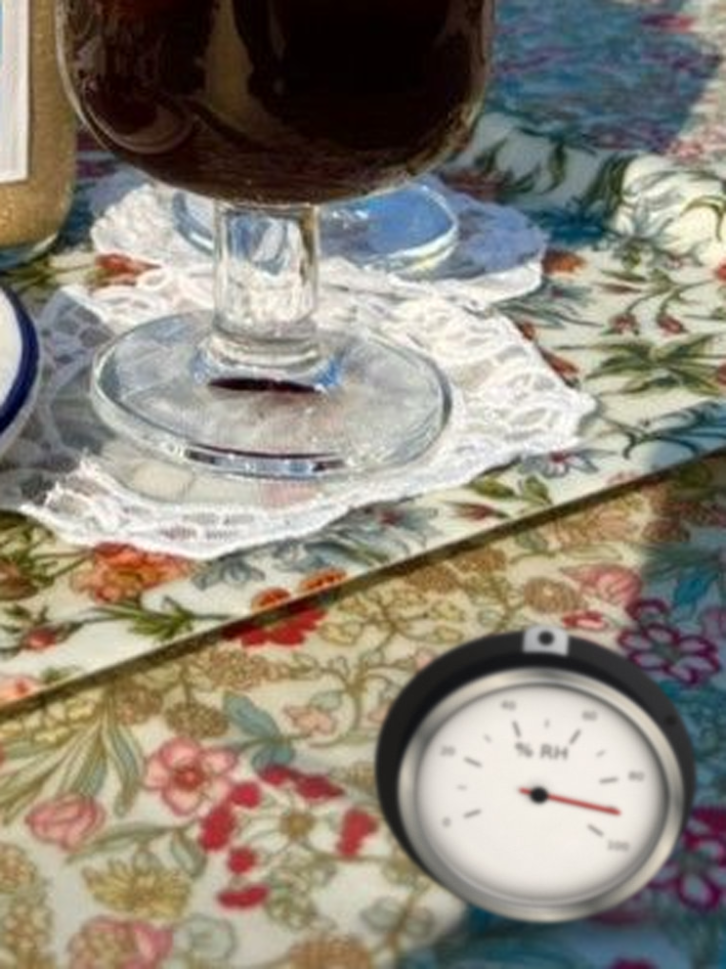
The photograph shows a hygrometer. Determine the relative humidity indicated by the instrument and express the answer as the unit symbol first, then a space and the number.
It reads % 90
